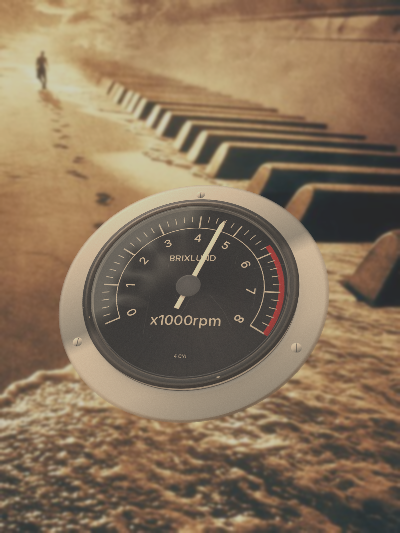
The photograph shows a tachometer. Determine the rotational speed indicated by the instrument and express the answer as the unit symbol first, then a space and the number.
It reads rpm 4600
